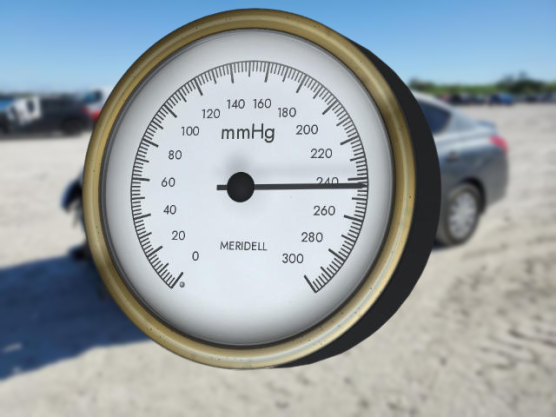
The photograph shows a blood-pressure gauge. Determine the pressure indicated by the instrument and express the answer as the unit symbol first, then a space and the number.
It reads mmHg 244
